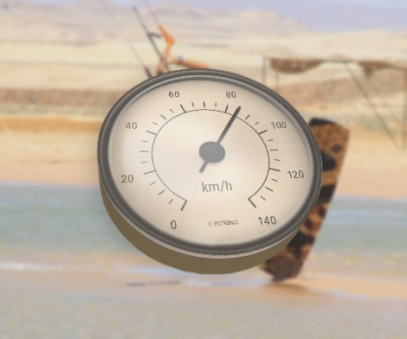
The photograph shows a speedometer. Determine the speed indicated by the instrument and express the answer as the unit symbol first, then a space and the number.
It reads km/h 85
